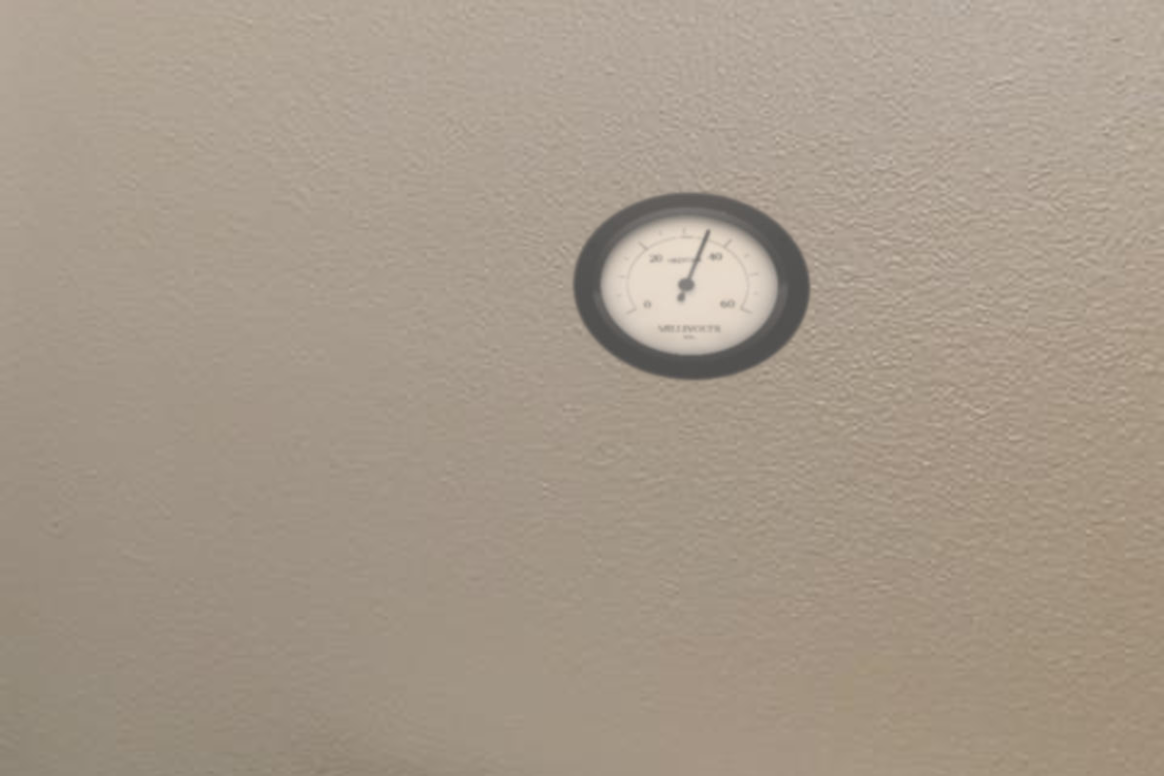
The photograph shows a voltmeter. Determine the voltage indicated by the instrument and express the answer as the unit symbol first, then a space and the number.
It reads mV 35
